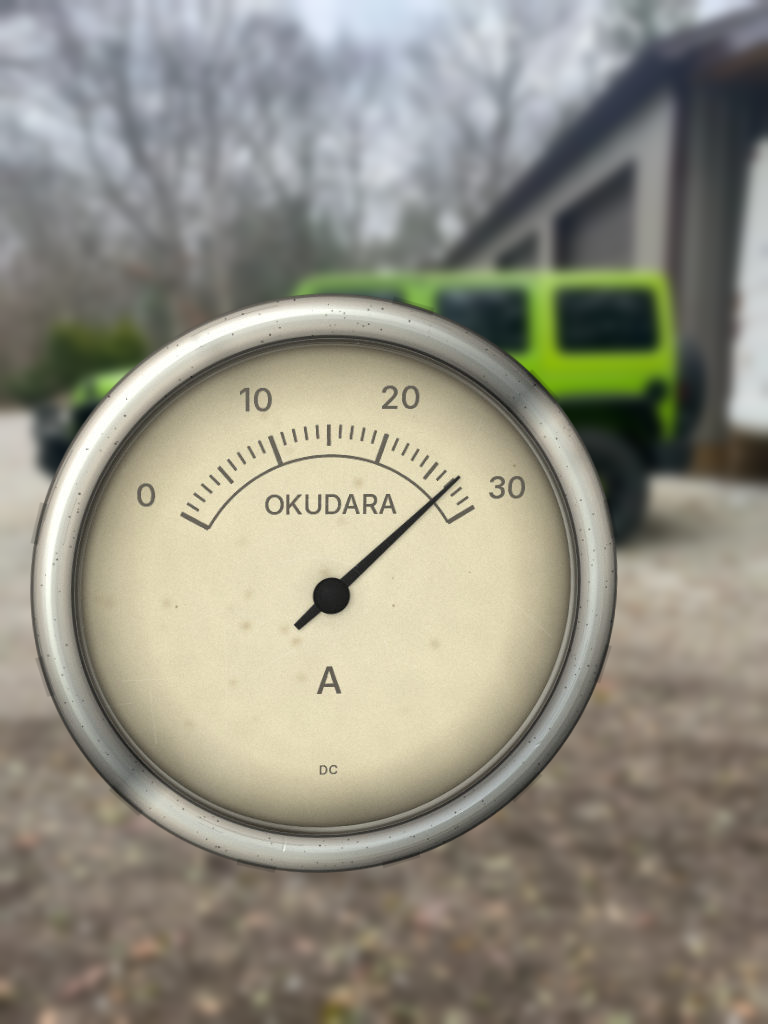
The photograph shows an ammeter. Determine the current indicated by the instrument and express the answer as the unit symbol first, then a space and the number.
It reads A 27
